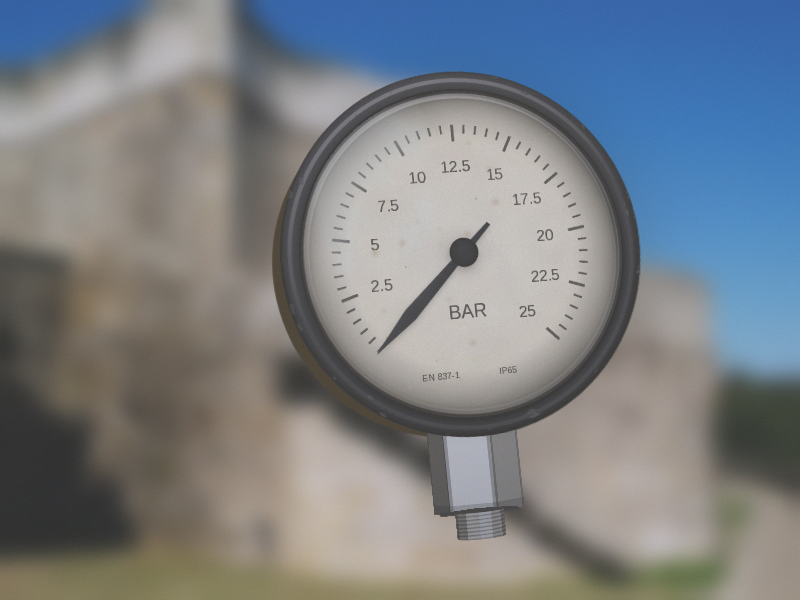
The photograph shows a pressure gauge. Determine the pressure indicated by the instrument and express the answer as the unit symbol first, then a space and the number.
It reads bar 0
